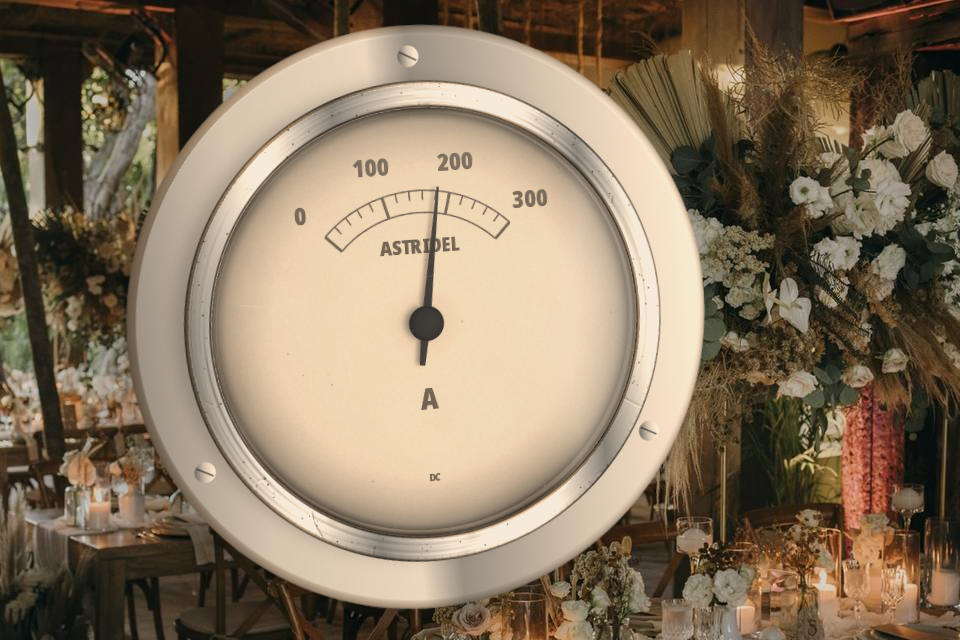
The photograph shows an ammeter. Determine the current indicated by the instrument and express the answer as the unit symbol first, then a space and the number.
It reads A 180
